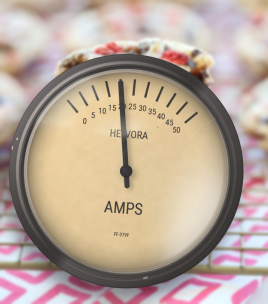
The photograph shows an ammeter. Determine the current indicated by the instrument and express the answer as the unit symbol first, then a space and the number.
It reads A 20
